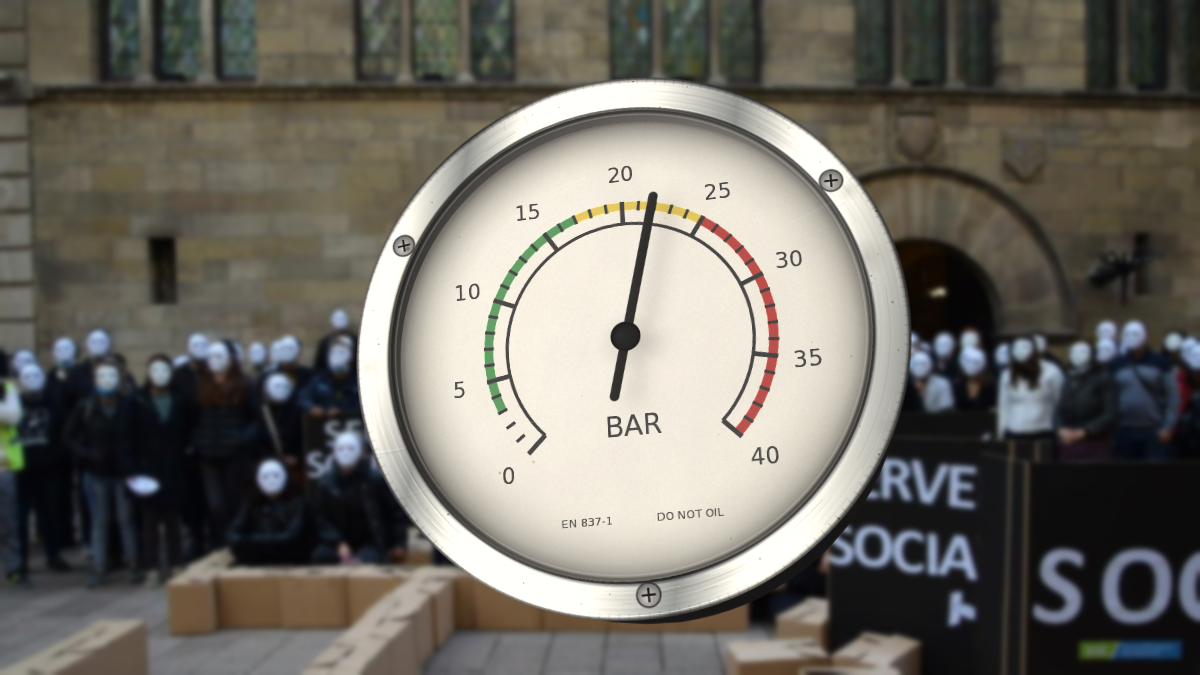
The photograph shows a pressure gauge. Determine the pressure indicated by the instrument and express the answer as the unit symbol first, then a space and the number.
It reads bar 22
